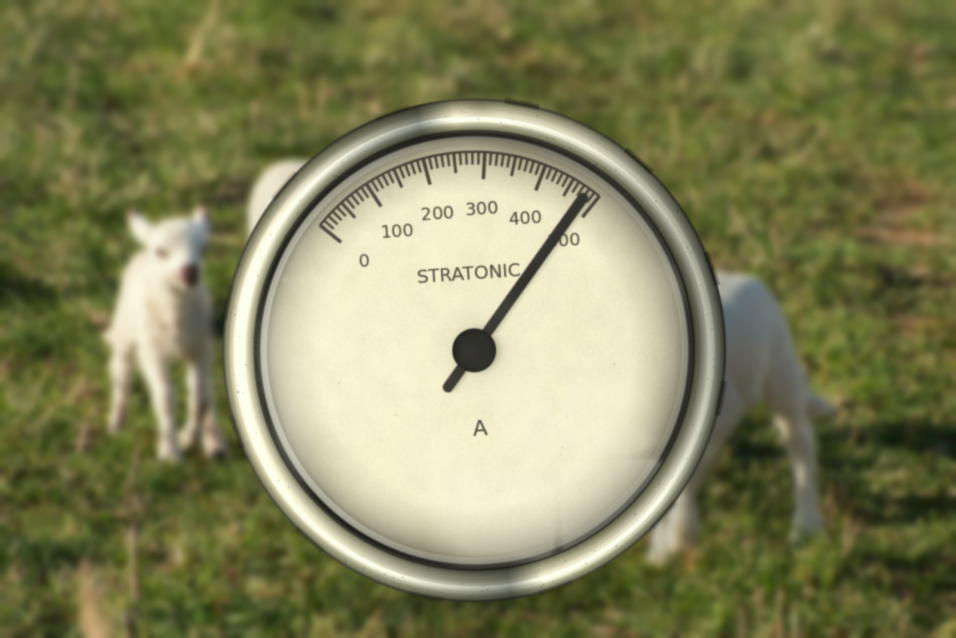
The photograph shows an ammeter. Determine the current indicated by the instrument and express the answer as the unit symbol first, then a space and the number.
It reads A 480
